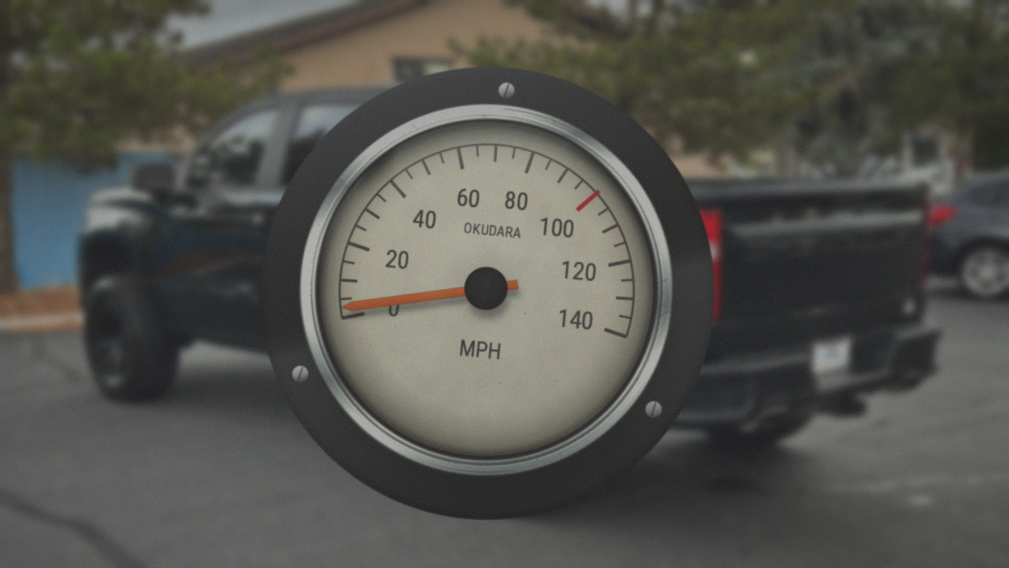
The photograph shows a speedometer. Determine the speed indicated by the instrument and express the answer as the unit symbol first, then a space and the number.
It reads mph 2.5
